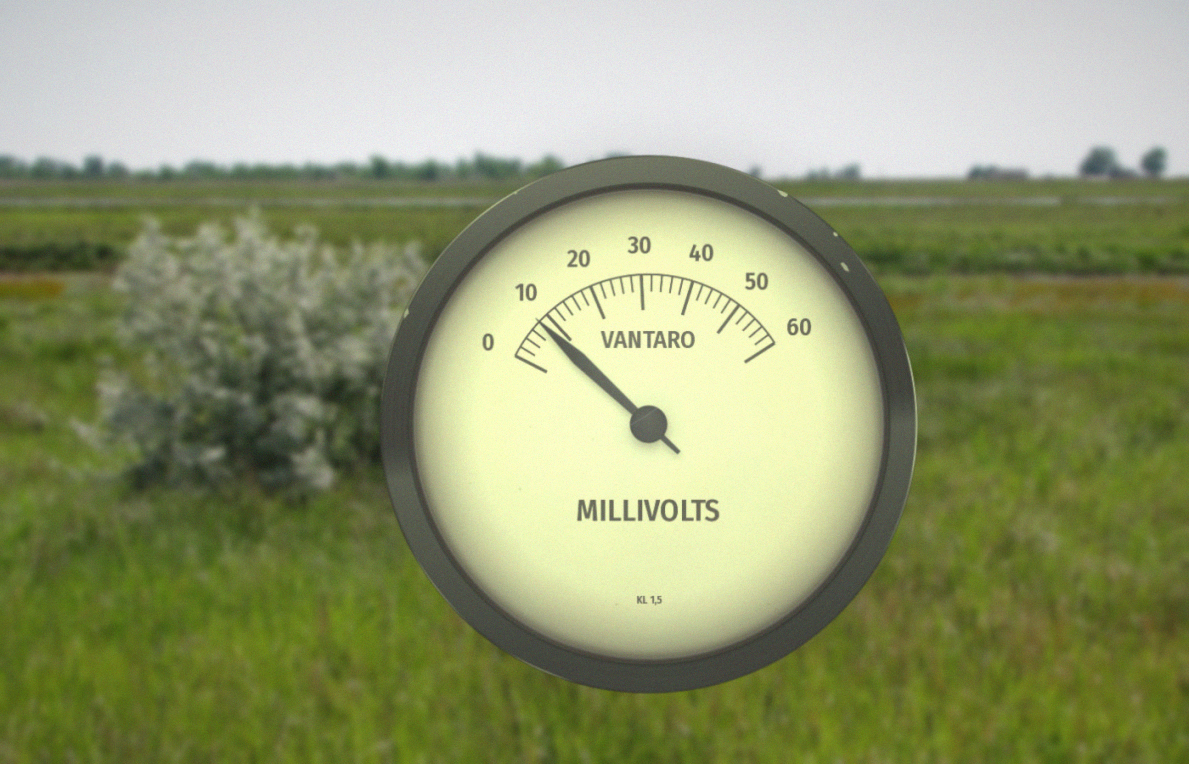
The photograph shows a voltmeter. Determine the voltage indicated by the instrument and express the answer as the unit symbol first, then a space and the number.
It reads mV 8
